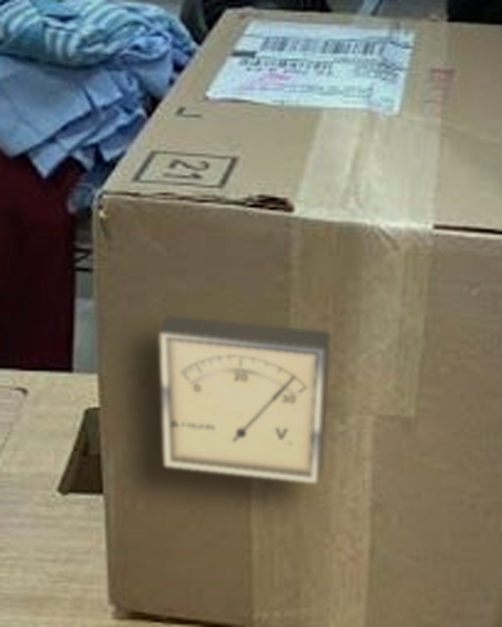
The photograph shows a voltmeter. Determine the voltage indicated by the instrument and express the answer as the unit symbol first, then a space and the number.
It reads V 28
